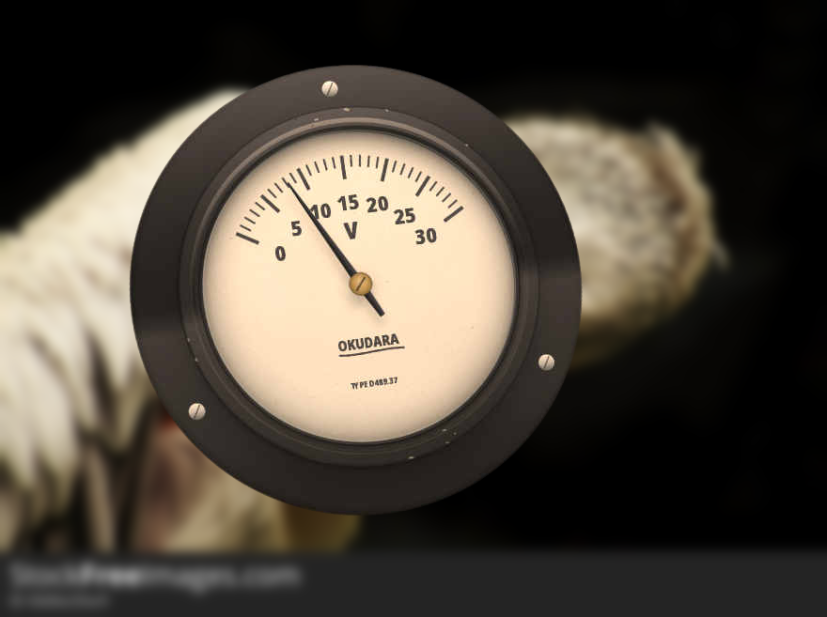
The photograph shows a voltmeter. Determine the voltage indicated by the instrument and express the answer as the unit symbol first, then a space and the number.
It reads V 8
